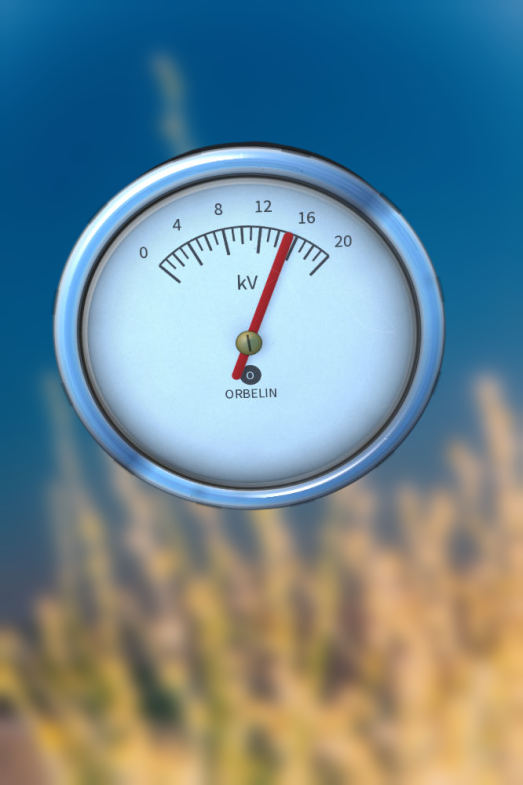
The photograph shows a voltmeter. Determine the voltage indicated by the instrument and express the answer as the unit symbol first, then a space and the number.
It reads kV 15
